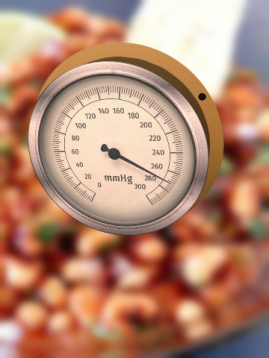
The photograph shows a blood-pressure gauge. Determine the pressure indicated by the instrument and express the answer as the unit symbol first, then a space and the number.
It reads mmHg 270
